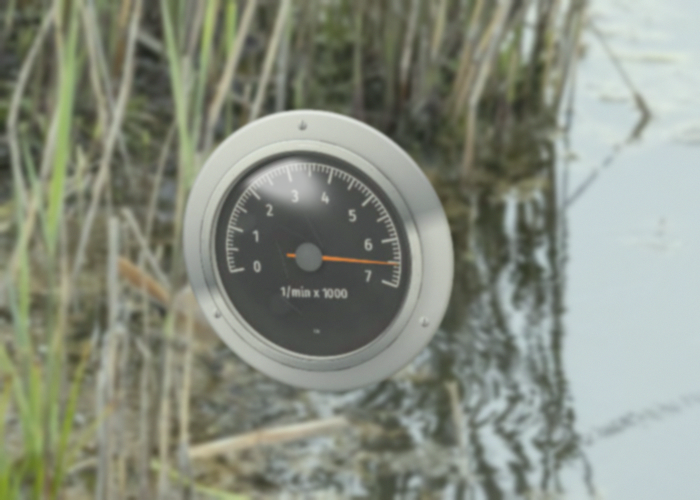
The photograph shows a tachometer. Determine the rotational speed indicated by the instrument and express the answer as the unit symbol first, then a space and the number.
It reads rpm 6500
